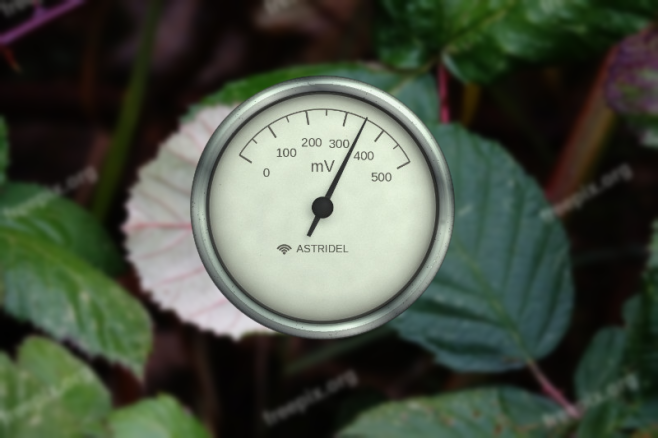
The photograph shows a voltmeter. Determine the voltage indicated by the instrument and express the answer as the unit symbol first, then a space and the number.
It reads mV 350
